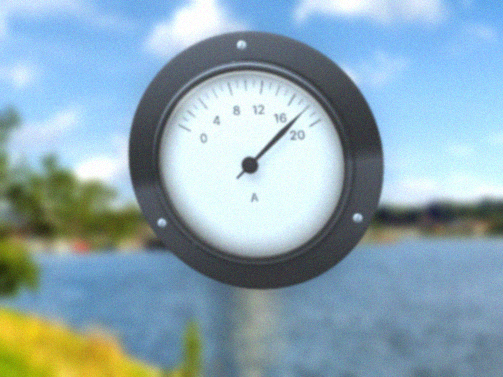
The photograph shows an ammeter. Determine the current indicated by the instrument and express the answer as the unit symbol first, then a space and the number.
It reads A 18
